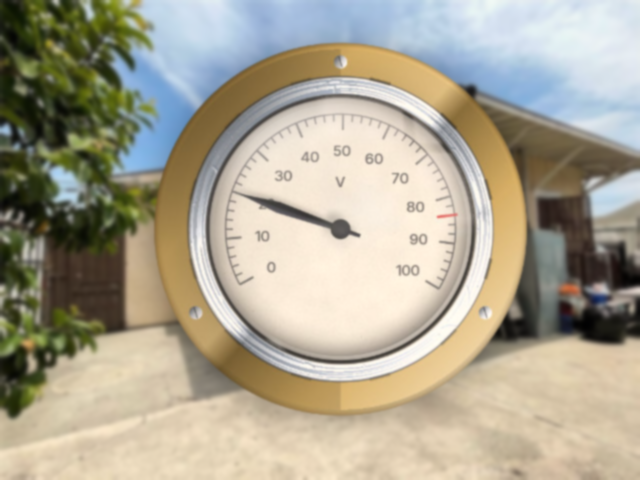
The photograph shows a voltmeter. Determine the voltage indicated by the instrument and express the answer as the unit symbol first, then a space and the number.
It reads V 20
